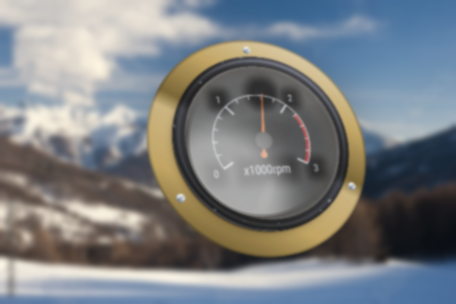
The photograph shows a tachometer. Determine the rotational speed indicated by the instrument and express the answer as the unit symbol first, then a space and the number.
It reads rpm 1600
